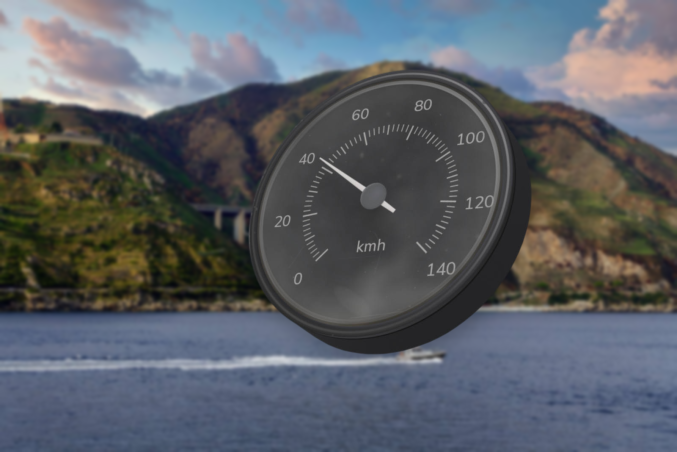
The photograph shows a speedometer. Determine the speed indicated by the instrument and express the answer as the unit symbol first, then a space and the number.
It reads km/h 42
